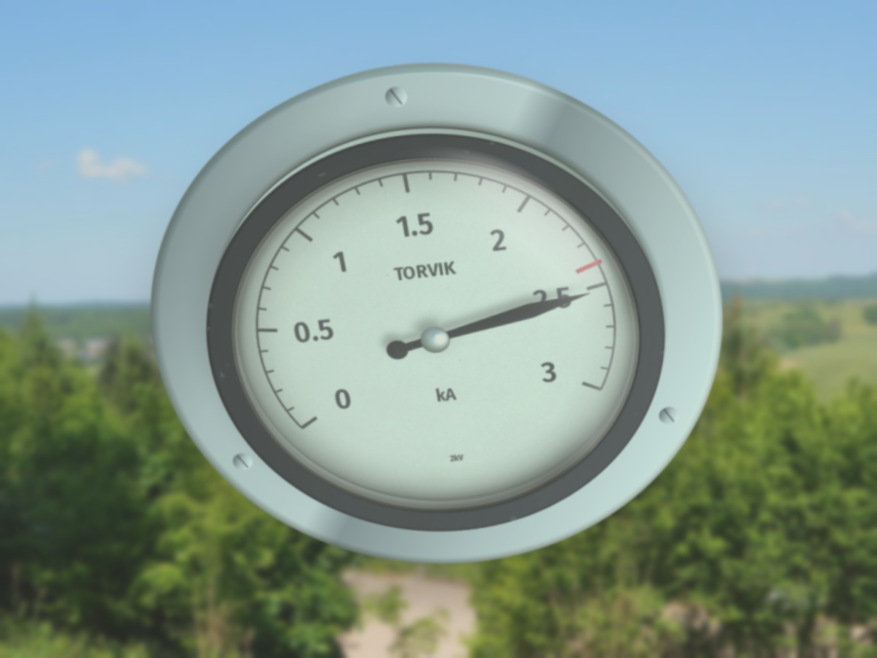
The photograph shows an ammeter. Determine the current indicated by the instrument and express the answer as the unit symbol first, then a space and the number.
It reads kA 2.5
